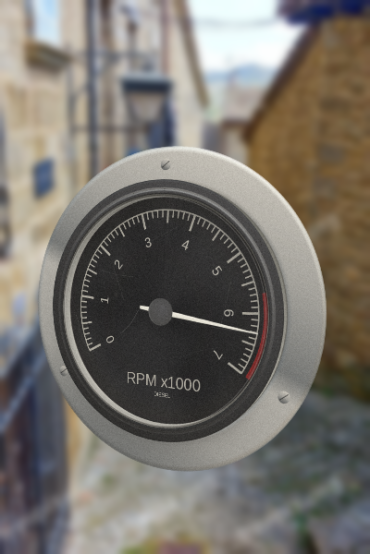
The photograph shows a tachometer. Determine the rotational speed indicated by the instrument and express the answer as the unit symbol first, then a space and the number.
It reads rpm 6300
